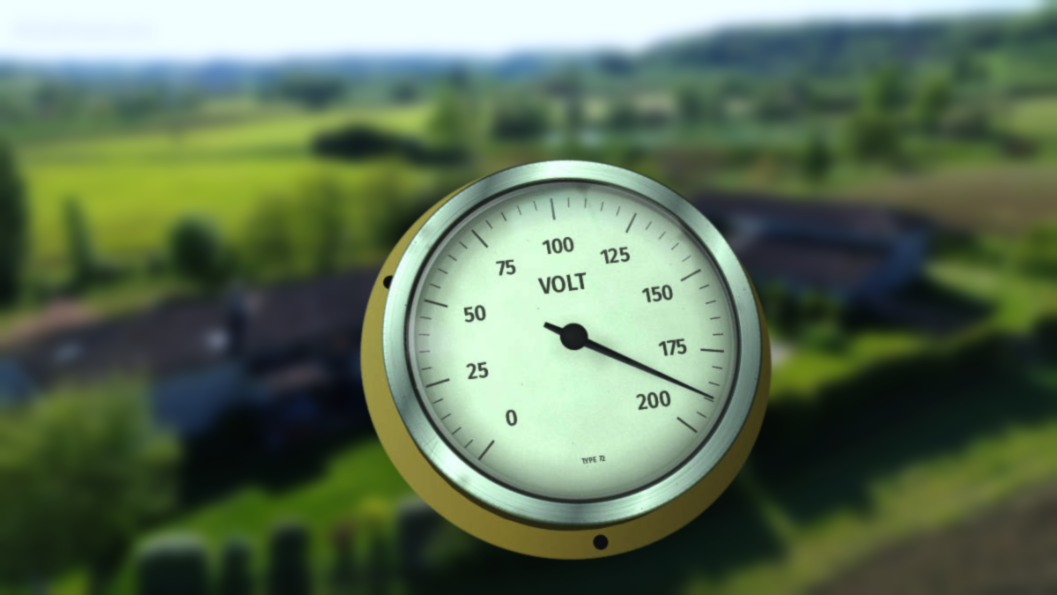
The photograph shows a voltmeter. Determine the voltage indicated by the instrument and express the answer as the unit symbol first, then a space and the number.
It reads V 190
